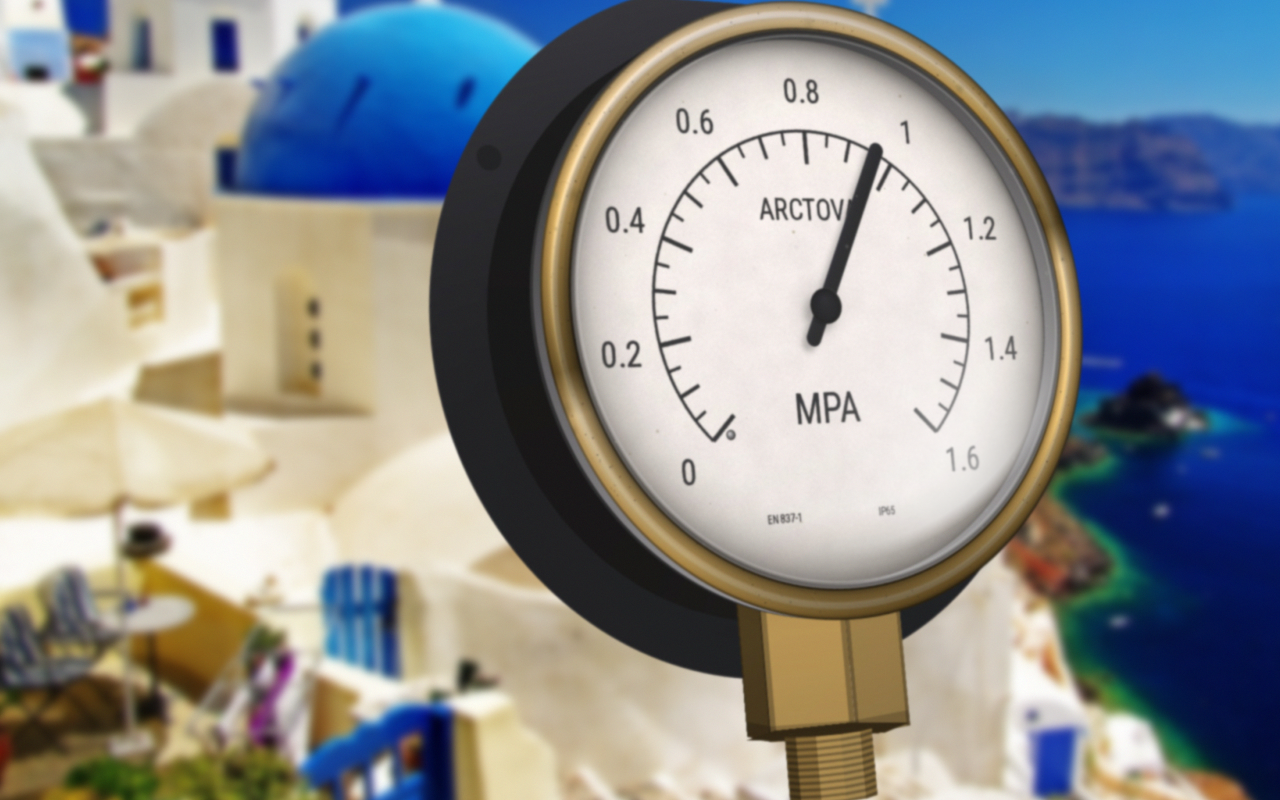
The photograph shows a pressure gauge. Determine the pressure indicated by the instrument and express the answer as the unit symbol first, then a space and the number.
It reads MPa 0.95
